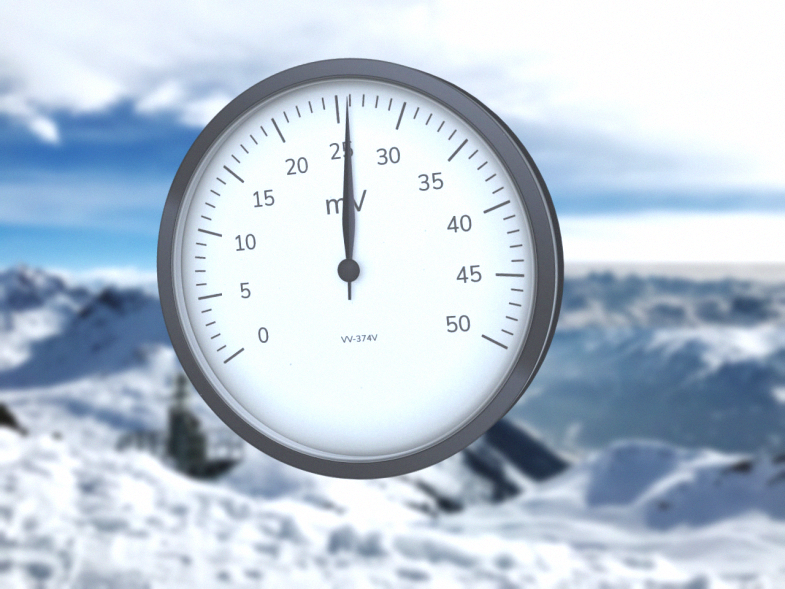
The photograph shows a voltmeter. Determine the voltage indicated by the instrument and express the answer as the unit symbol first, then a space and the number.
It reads mV 26
